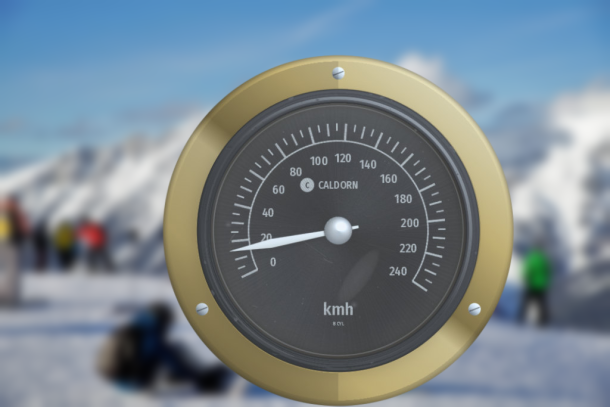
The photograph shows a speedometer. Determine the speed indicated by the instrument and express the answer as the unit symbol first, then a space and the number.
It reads km/h 15
